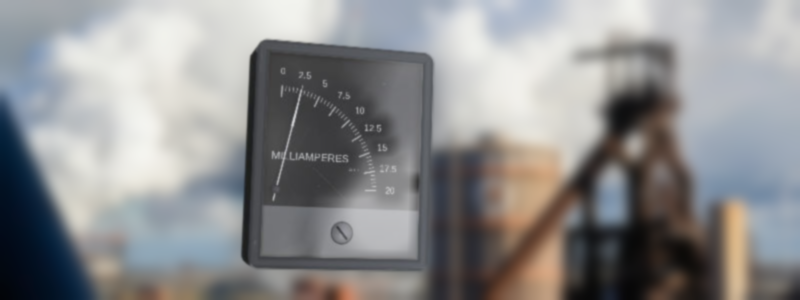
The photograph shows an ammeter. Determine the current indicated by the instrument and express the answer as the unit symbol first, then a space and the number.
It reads mA 2.5
